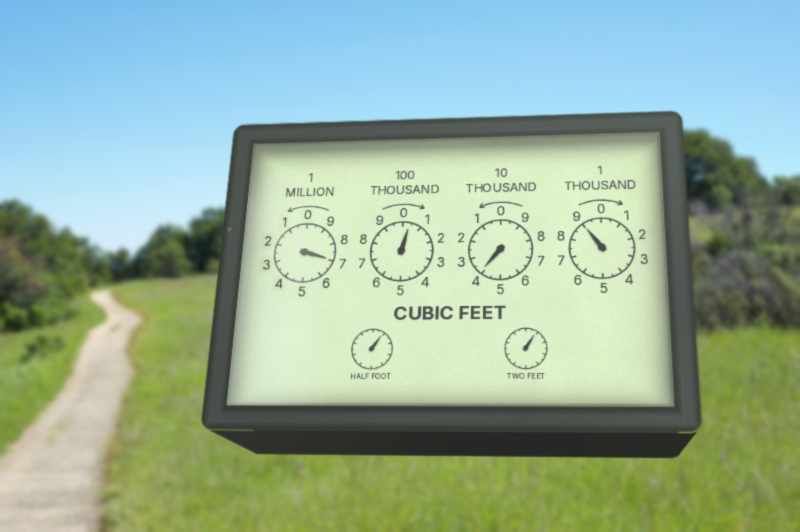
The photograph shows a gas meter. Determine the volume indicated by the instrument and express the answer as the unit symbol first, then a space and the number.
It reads ft³ 703900
